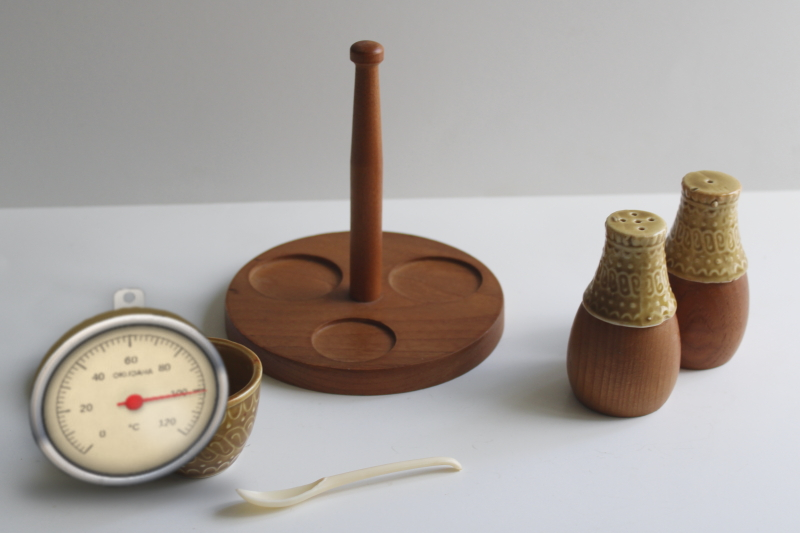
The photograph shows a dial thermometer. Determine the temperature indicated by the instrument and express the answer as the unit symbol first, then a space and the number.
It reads °C 100
